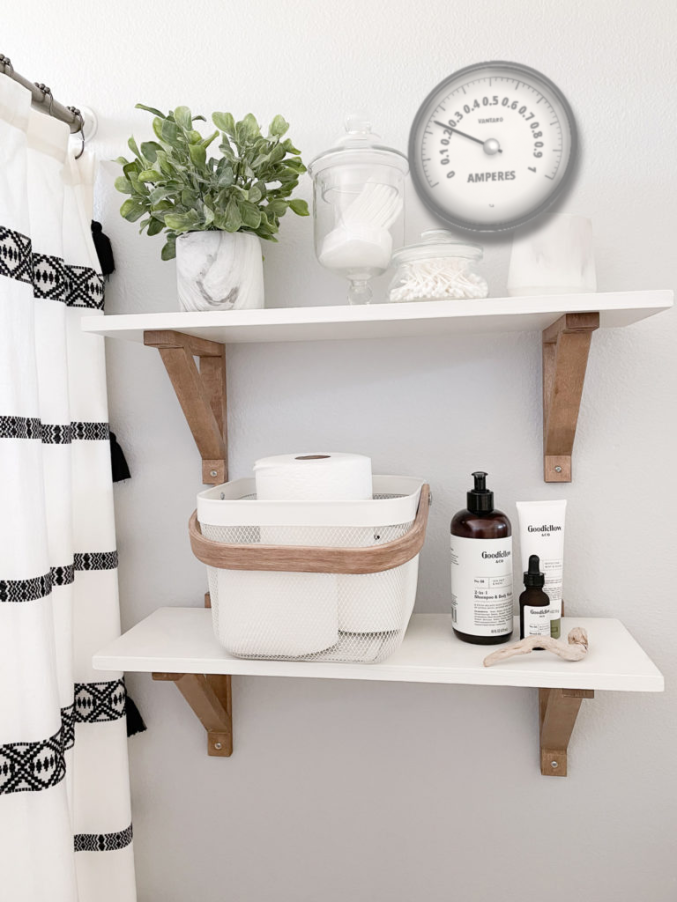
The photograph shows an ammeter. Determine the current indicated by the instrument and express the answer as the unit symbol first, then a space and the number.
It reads A 0.24
